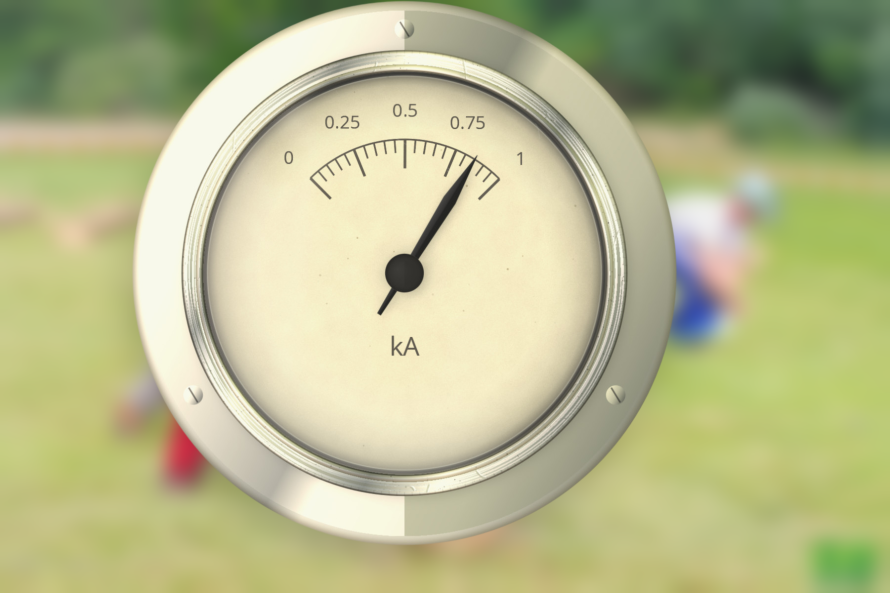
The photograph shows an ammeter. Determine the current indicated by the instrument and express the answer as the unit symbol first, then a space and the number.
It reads kA 0.85
